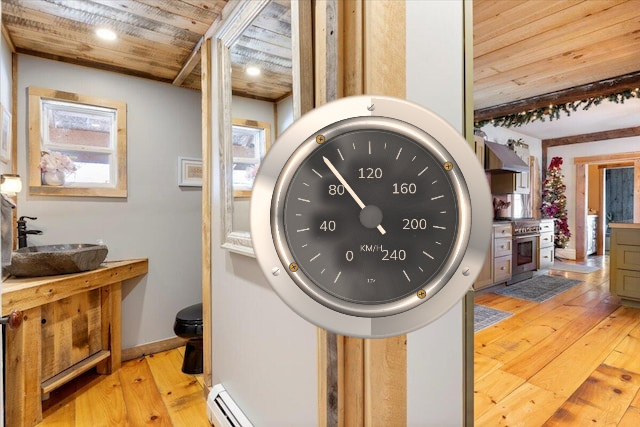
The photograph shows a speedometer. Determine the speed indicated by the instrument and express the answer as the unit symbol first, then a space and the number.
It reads km/h 90
